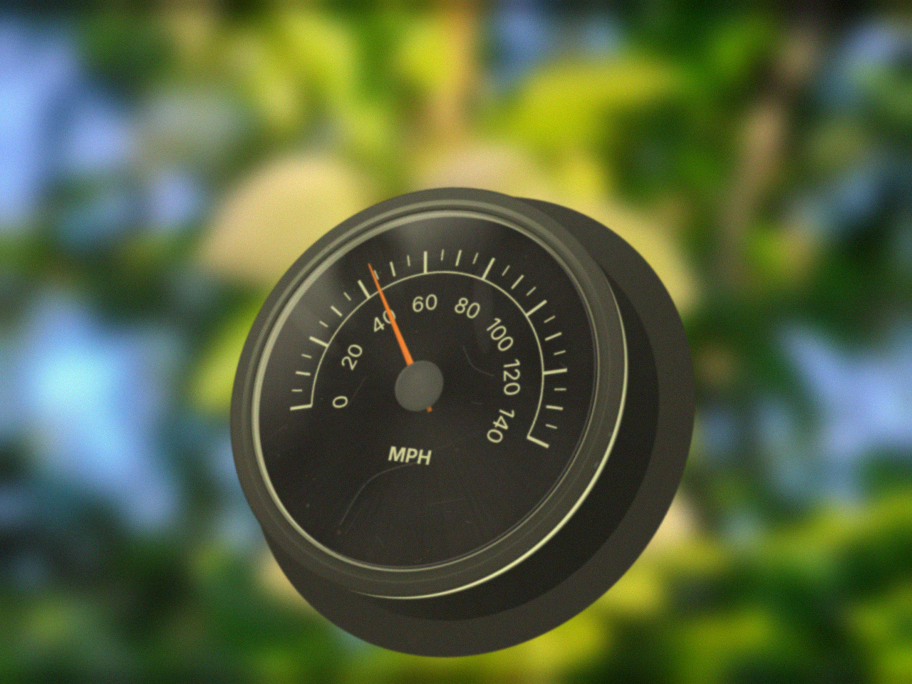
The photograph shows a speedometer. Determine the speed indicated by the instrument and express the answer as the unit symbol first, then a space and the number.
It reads mph 45
